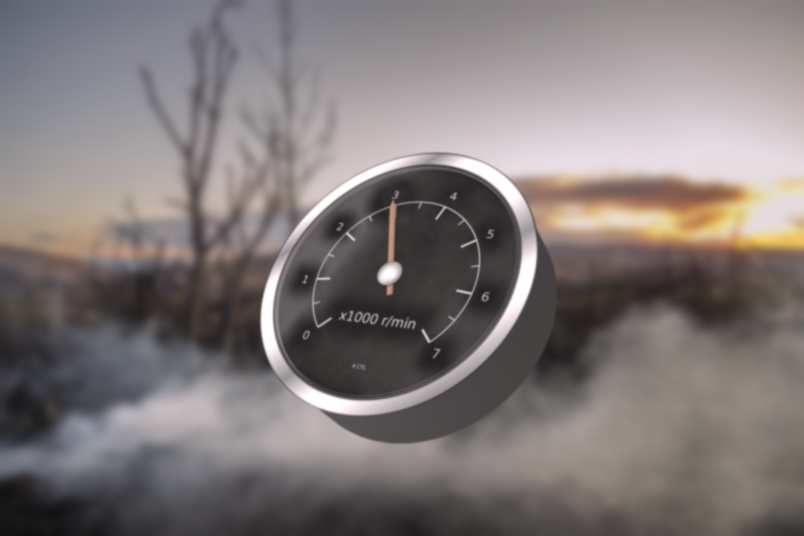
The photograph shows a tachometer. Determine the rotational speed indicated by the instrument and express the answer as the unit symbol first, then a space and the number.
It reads rpm 3000
